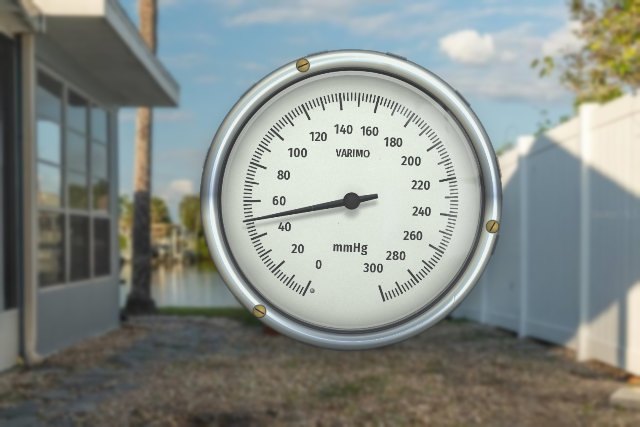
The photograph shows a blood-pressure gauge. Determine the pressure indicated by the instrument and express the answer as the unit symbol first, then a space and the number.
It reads mmHg 50
